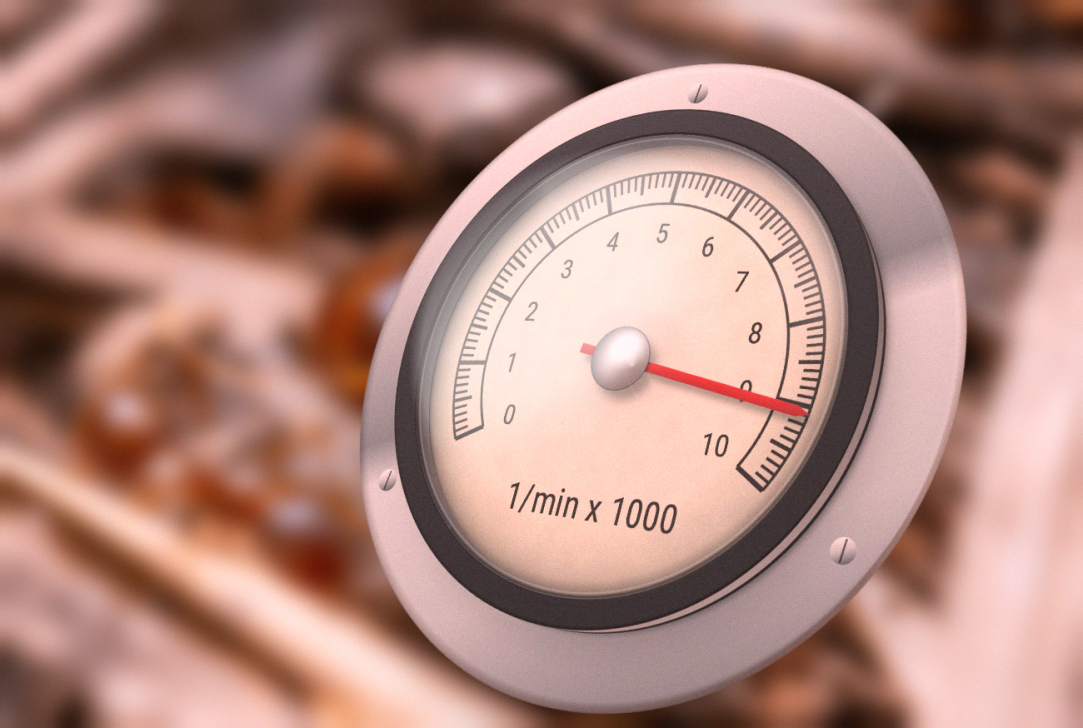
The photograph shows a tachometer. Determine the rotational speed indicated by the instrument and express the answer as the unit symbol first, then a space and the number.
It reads rpm 9100
